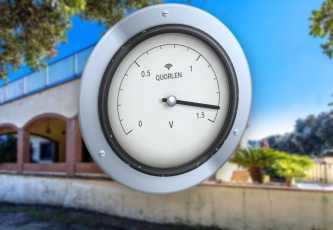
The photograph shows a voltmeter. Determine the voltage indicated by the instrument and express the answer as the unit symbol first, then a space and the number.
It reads V 1.4
